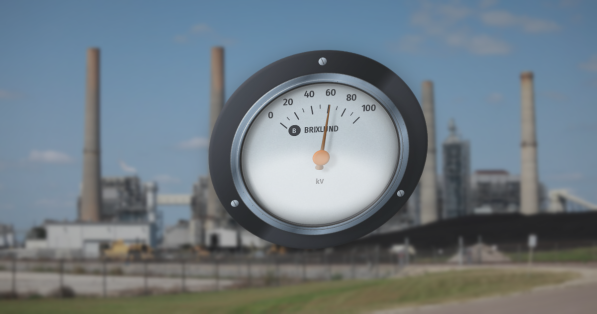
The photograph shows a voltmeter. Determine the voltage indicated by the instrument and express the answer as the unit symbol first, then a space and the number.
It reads kV 60
